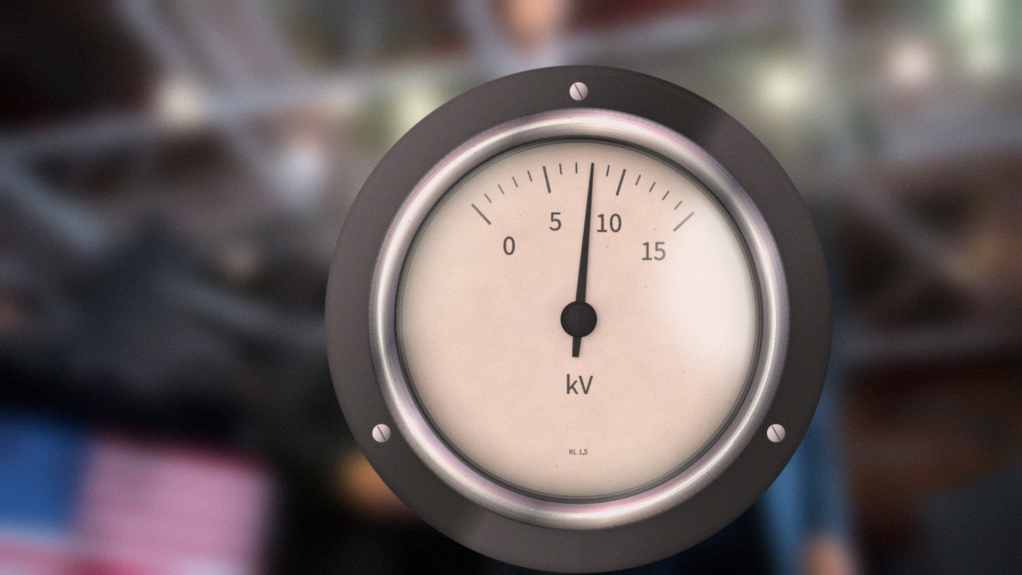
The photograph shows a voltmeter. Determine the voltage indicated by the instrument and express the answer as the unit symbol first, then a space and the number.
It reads kV 8
